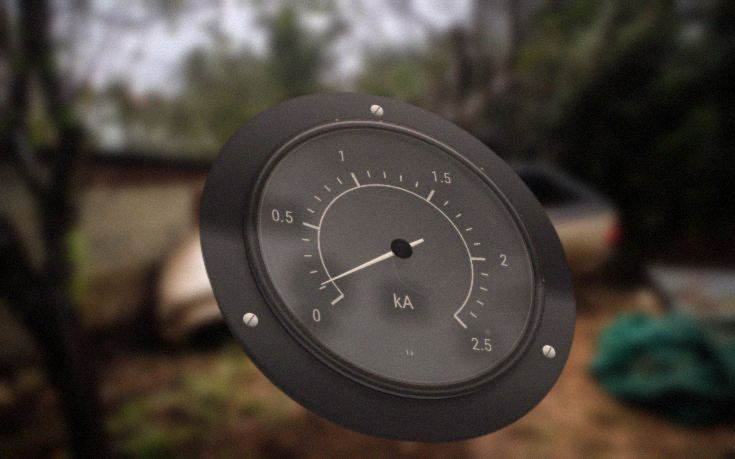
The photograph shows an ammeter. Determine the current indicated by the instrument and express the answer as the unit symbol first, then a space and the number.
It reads kA 0.1
